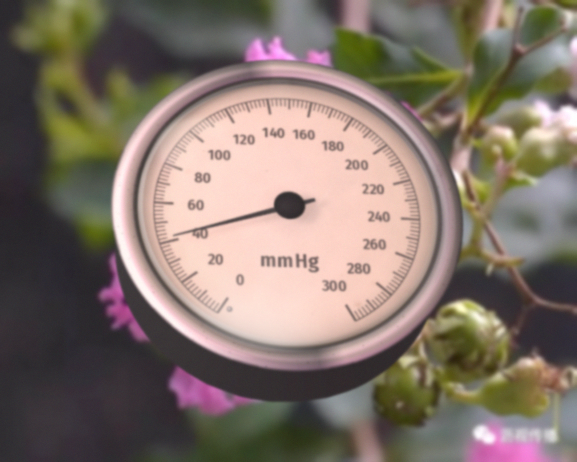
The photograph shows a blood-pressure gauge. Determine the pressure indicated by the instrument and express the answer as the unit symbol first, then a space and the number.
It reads mmHg 40
